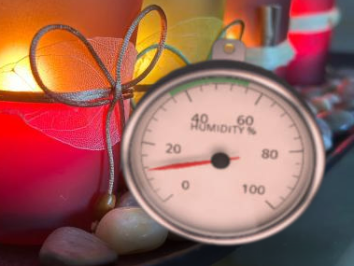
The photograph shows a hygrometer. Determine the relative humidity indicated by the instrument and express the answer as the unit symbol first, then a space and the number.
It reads % 12
